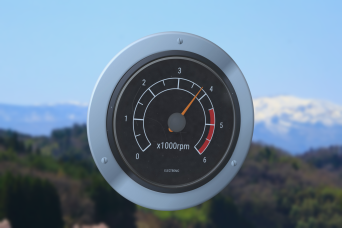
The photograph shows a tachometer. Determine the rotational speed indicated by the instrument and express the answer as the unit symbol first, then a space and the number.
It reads rpm 3750
